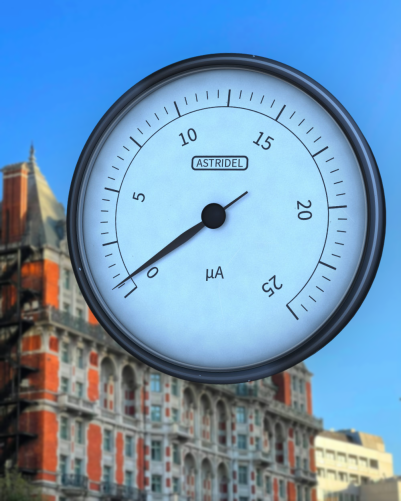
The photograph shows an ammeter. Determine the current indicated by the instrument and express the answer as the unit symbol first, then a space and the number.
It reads µA 0.5
